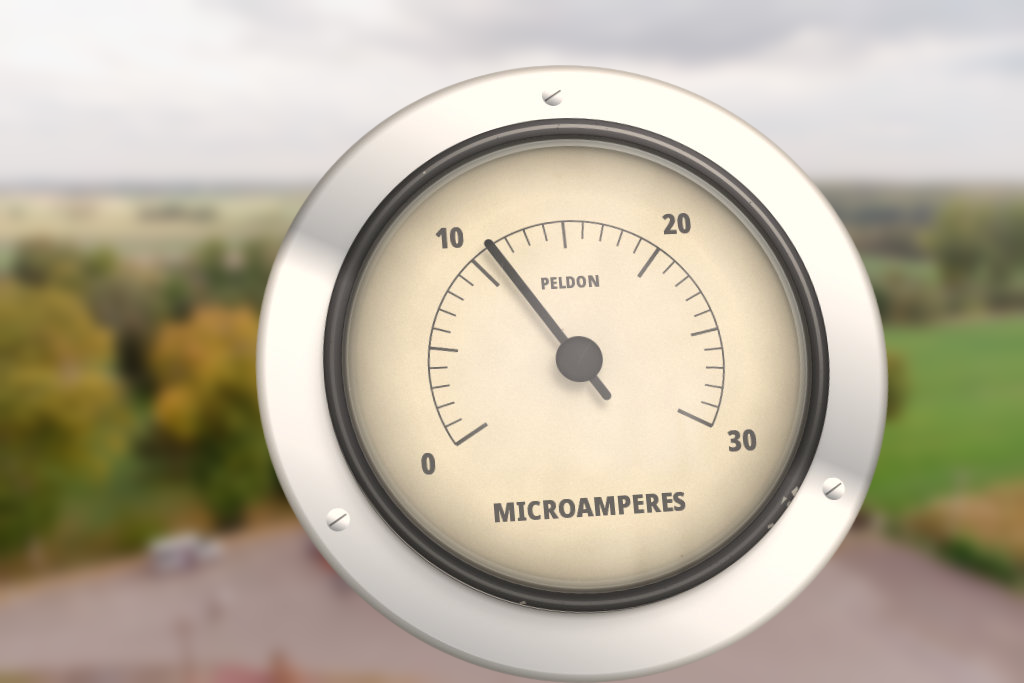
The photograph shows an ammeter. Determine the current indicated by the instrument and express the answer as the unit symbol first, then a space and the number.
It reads µA 11
